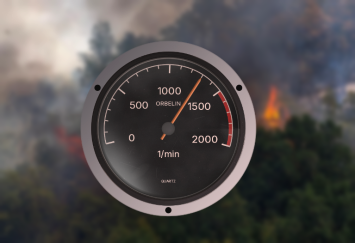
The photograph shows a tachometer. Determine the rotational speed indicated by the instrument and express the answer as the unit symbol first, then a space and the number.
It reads rpm 1300
